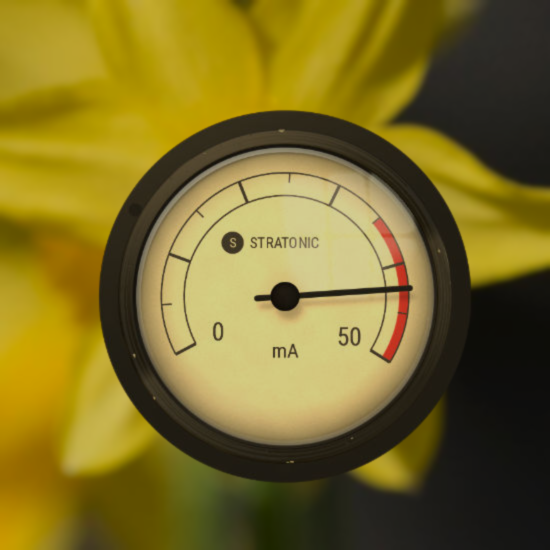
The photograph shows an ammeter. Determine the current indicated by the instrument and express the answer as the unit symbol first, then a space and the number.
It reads mA 42.5
